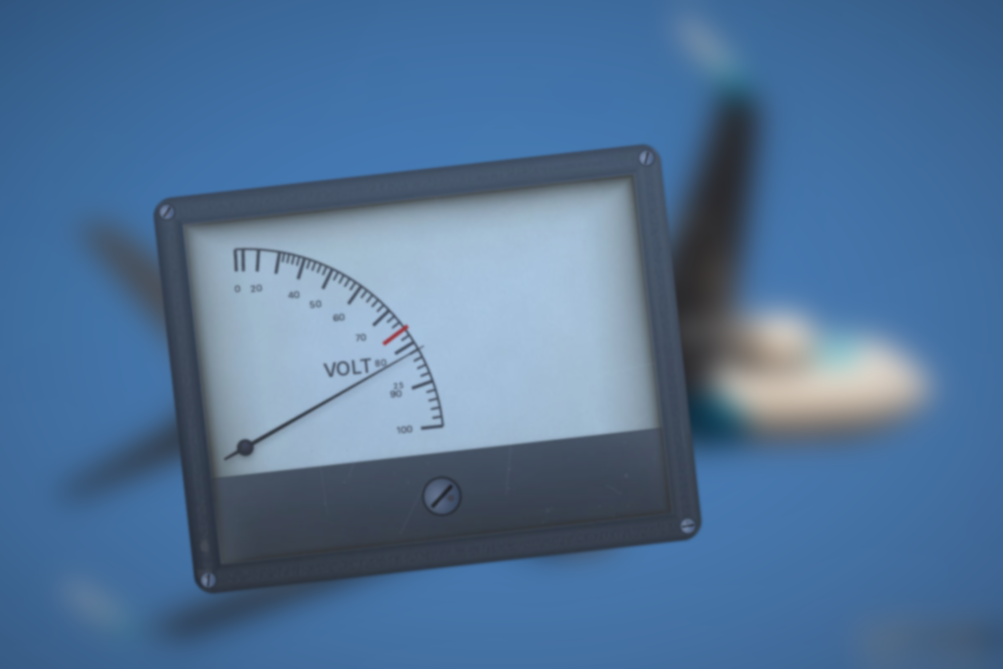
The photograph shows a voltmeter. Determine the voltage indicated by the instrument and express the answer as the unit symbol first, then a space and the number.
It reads V 82
